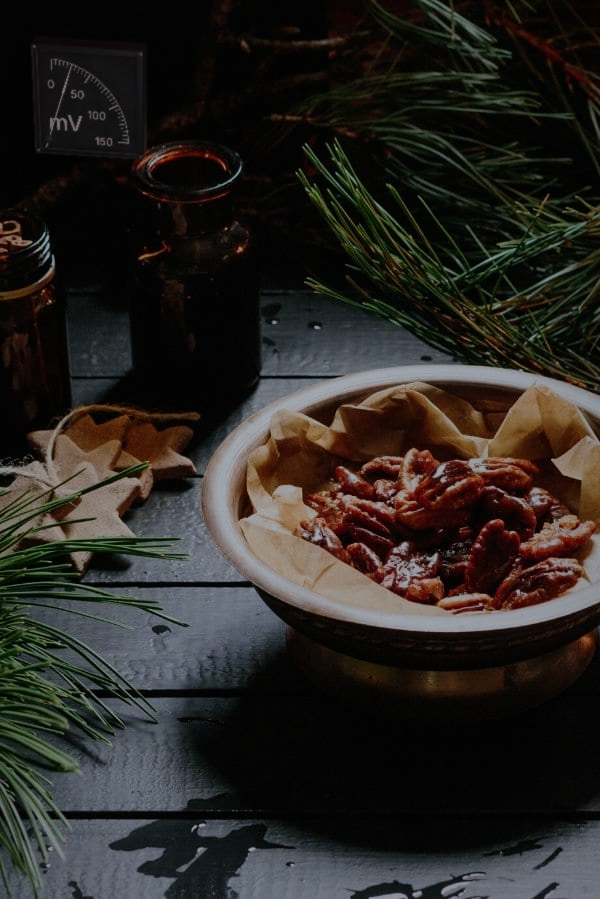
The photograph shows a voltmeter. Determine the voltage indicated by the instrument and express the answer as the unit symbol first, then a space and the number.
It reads mV 25
